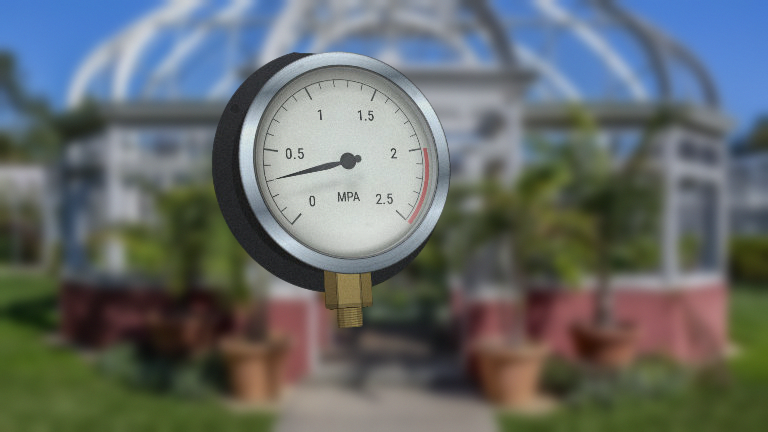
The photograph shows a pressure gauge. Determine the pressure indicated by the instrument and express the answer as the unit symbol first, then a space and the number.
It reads MPa 0.3
